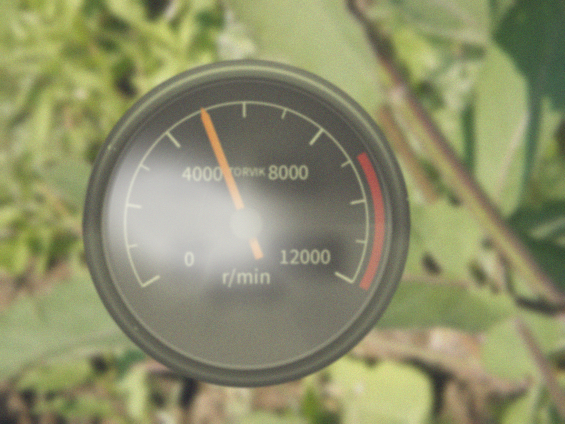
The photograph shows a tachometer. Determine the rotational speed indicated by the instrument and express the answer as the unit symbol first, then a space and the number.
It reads rpm 5000
